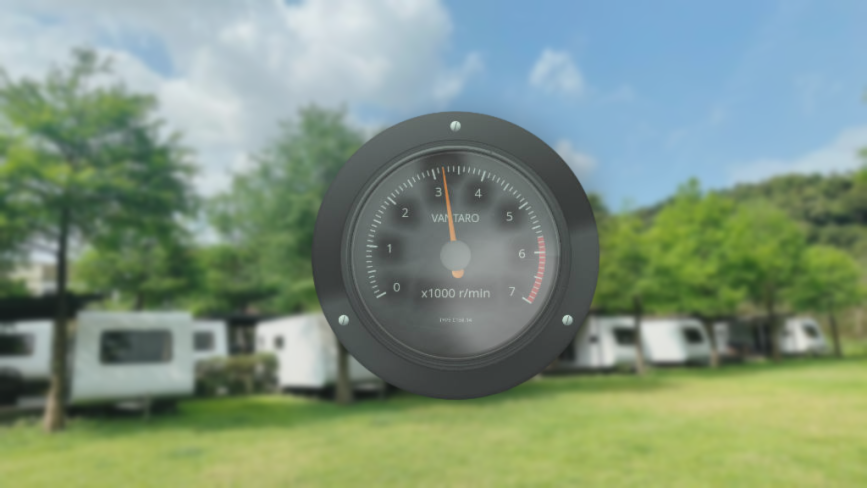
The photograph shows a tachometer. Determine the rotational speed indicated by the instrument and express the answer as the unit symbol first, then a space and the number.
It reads rpm 3200
